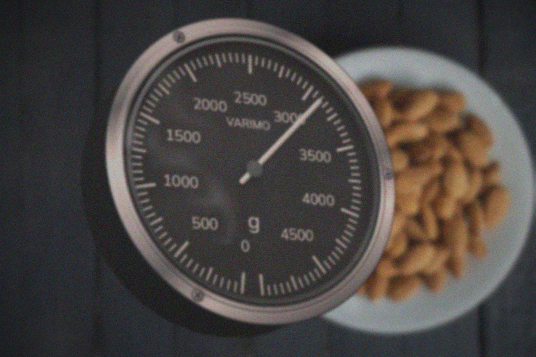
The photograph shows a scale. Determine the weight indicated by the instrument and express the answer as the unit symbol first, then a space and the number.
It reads g 3100
